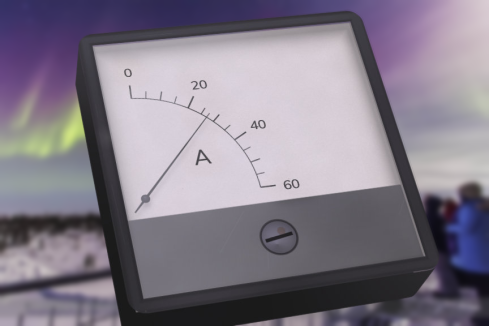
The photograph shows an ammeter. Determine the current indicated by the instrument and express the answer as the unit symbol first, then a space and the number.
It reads A 27.5
